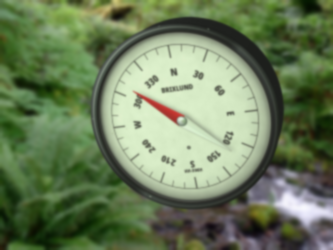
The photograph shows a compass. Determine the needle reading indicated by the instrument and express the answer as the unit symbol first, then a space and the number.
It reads ° 310
